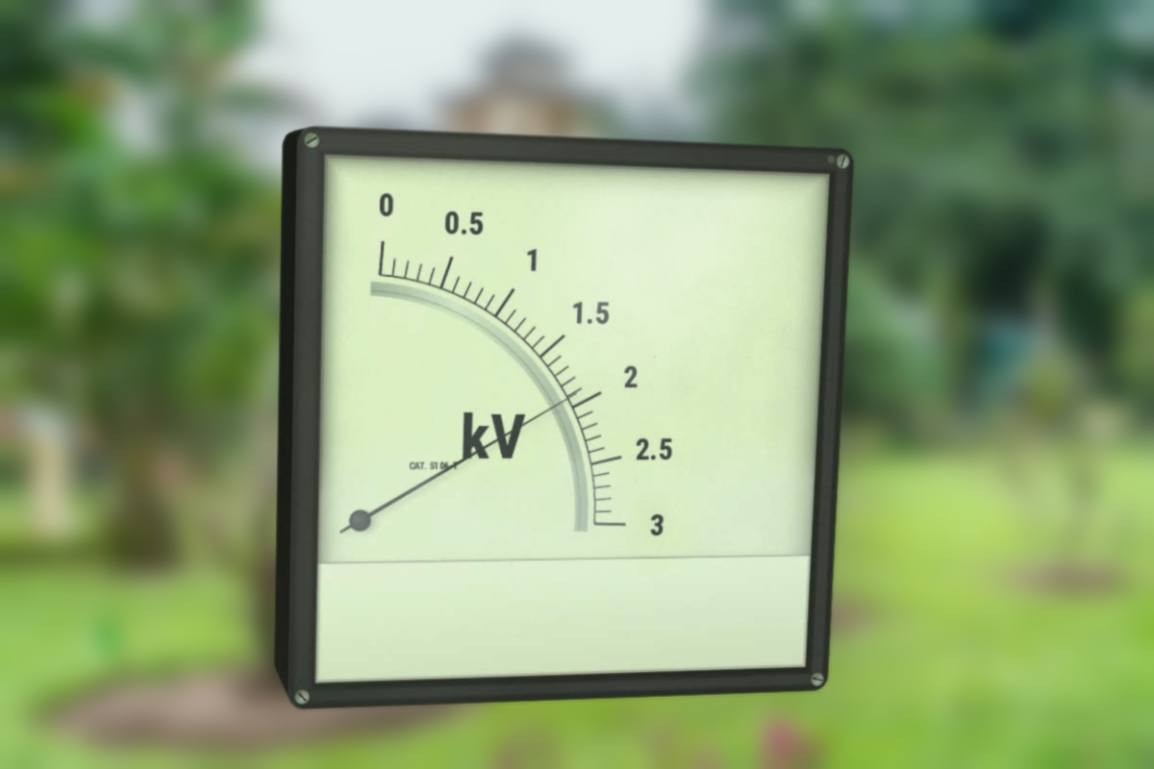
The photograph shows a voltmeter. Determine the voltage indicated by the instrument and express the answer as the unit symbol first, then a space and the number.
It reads kV 1.9
